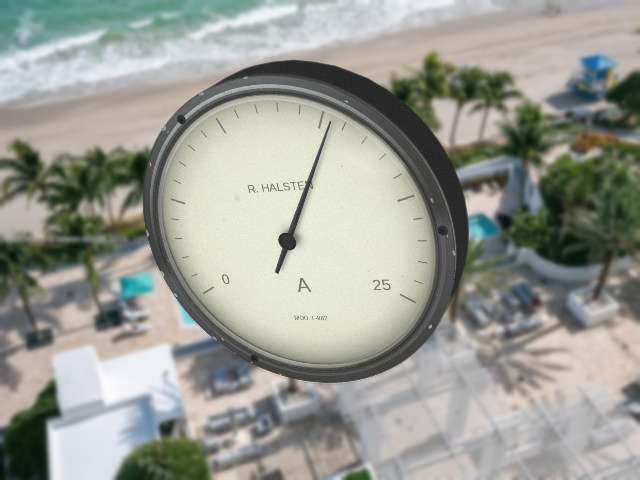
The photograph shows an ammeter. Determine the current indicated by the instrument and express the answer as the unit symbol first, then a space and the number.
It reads A 15.5
